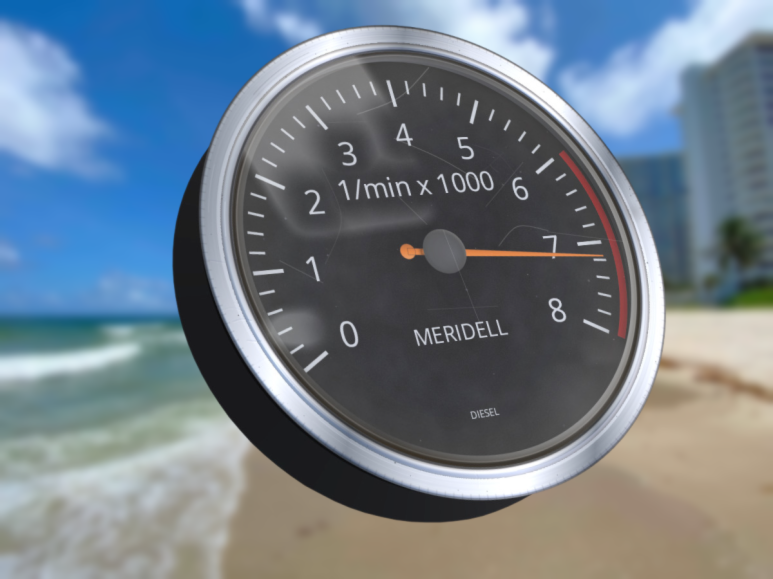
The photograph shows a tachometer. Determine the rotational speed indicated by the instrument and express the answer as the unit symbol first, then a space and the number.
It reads rpm 7200
